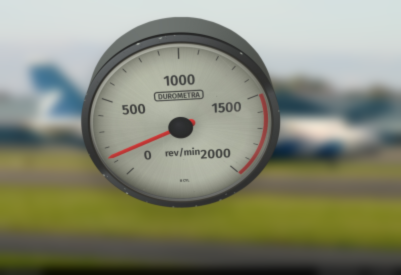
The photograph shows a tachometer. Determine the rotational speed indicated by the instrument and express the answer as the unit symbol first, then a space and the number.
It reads rpm 150
